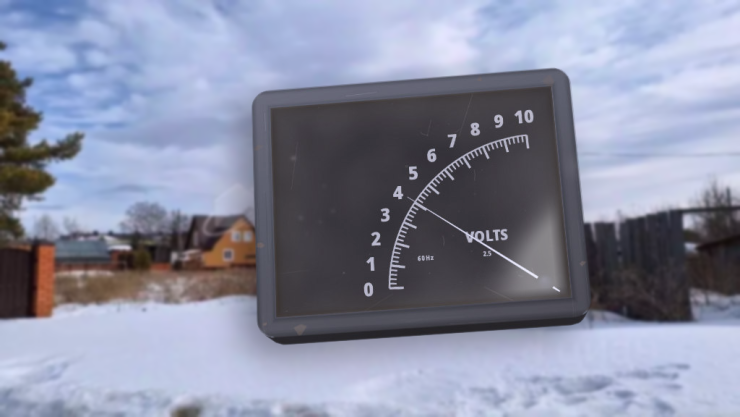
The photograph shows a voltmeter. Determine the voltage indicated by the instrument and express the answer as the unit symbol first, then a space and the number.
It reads V 4
